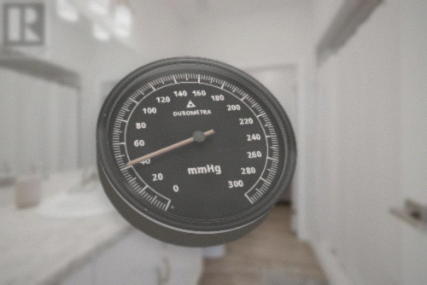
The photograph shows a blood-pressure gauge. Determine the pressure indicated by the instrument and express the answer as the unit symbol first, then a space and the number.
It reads mmHg 40
